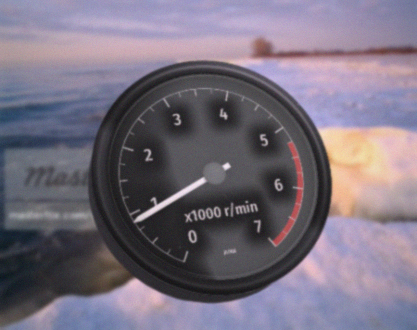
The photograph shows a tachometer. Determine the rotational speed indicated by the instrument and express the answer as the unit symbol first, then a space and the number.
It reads rpm 875
